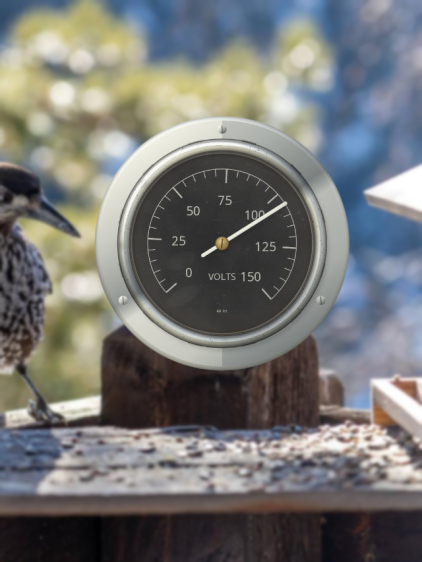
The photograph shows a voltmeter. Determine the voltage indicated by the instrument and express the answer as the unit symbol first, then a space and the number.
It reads V 105
